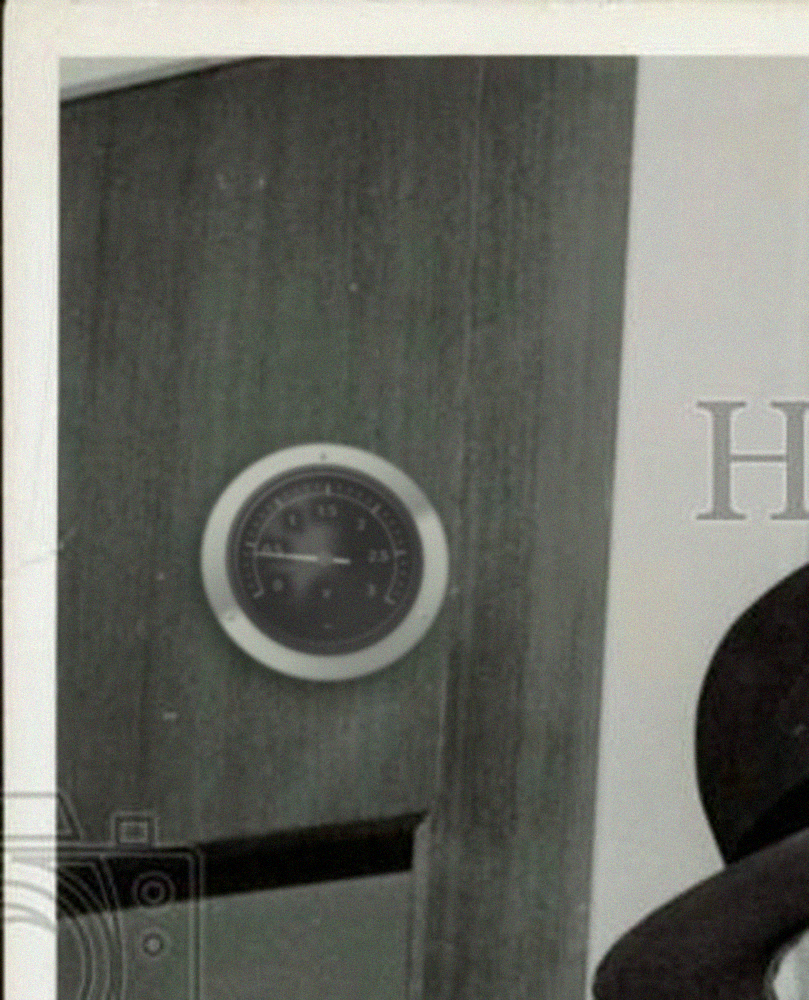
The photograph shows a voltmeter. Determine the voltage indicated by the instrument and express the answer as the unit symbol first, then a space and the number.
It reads V 0.4
